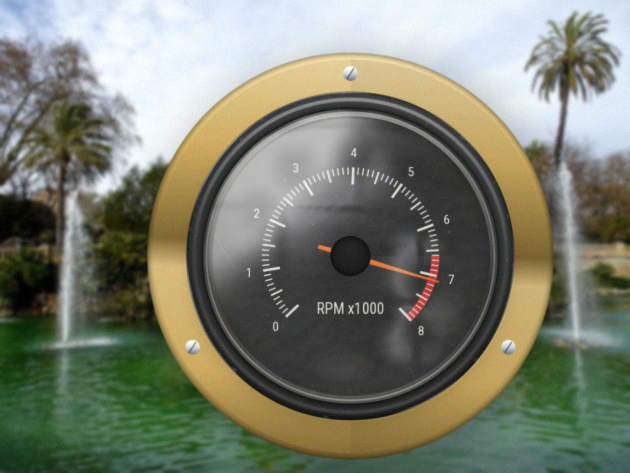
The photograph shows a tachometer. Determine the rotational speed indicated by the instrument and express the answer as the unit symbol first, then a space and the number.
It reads rpm 7100
